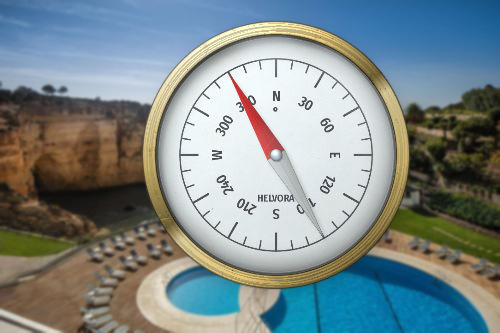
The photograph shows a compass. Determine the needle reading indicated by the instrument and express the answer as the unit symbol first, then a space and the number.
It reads ° 330
